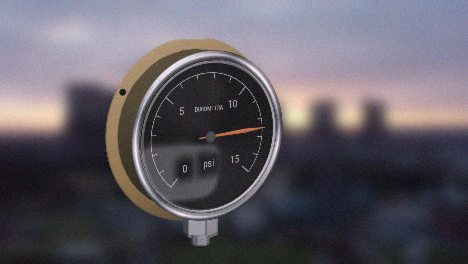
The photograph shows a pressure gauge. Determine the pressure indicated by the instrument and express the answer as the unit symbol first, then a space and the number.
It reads psi 12.5
